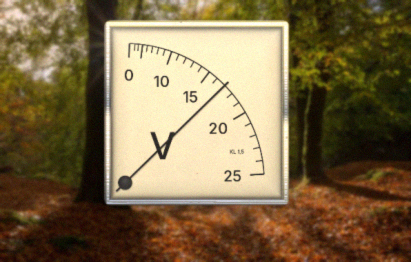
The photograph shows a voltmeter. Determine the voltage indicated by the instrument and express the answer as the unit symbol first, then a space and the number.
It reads V 17
